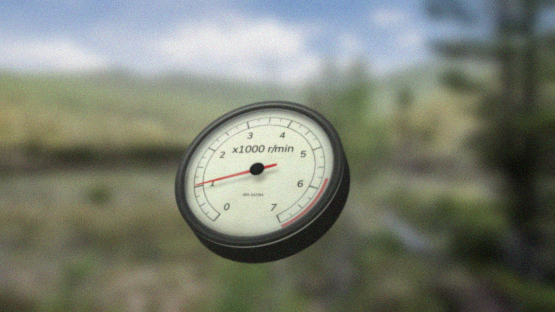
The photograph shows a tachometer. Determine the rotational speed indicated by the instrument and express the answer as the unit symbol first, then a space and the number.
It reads rpm 1000
